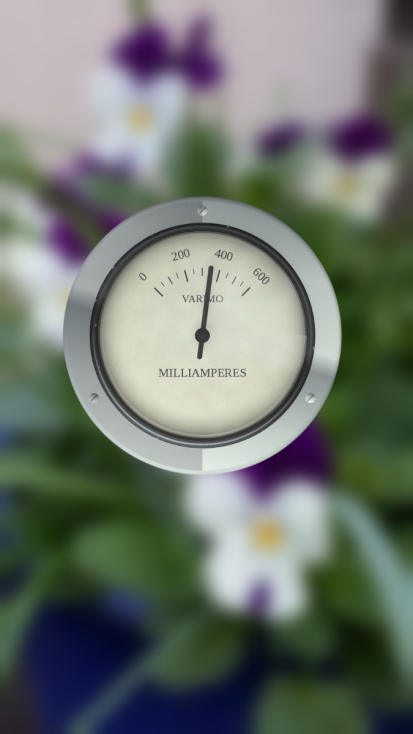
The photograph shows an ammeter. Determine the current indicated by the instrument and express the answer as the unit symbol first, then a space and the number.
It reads mA 350
